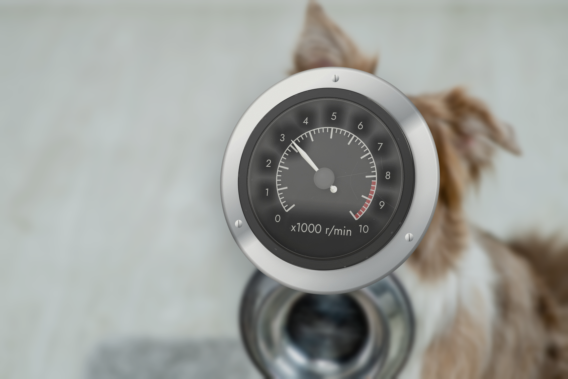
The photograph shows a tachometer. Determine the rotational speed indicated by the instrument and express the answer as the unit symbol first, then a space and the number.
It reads rpm 3200
